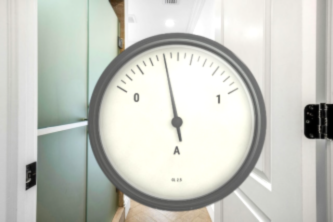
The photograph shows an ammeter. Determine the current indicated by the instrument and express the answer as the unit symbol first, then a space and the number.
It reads A 0.4
